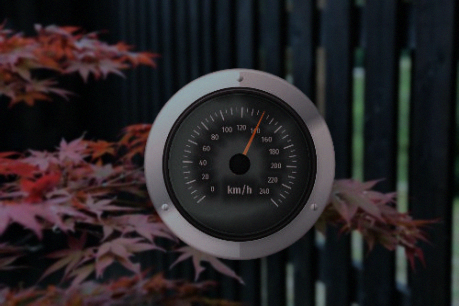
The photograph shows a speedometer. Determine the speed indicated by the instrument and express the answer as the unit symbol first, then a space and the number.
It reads km/h 140
